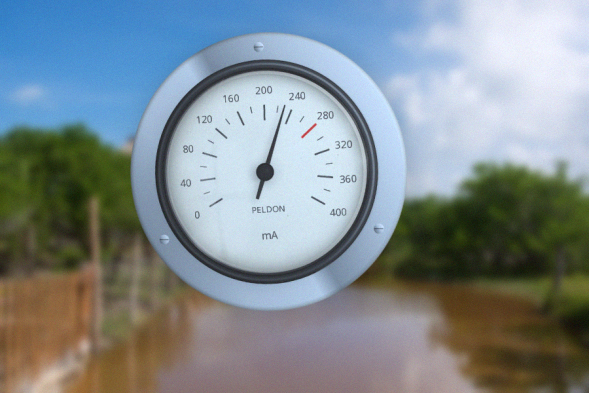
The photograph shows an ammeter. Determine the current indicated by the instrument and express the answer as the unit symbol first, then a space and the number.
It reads mA 230
